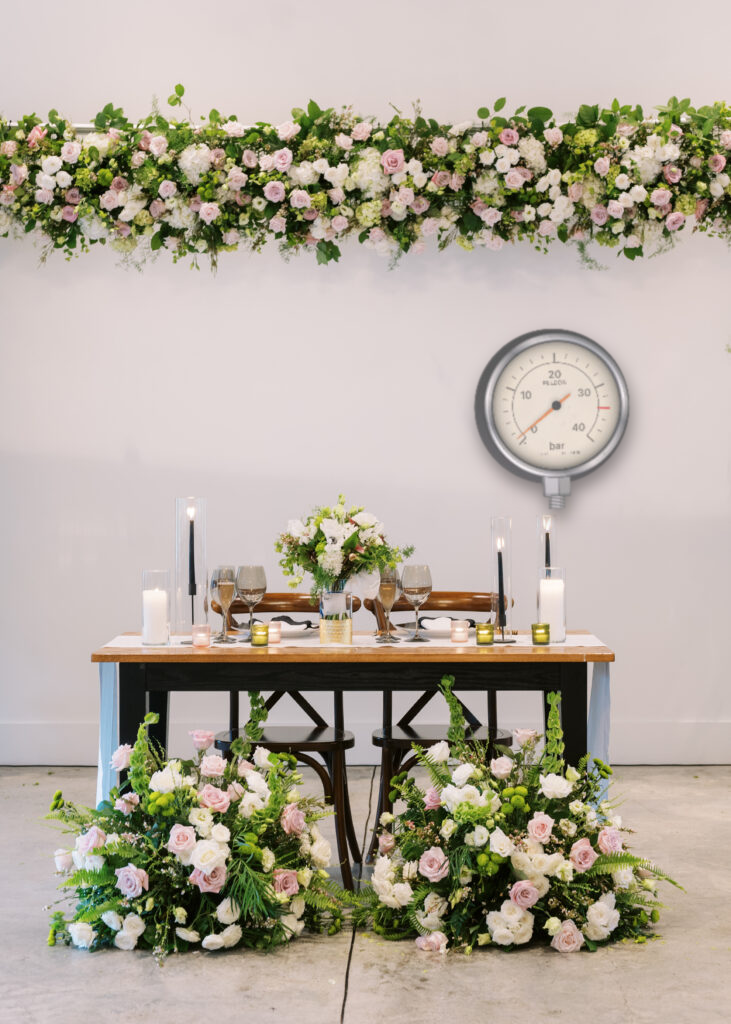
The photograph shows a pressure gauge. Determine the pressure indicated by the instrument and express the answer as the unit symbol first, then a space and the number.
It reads bar 1
